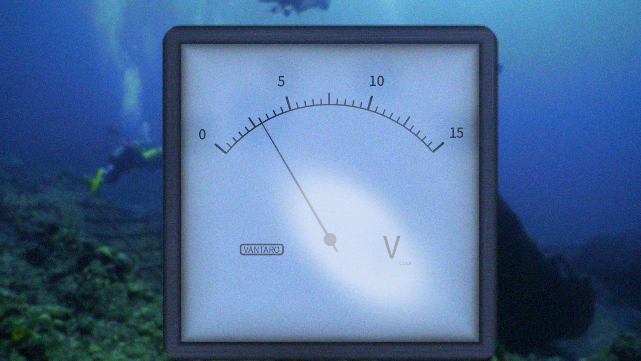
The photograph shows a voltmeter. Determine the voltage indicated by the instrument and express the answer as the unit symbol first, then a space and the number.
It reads V 3
